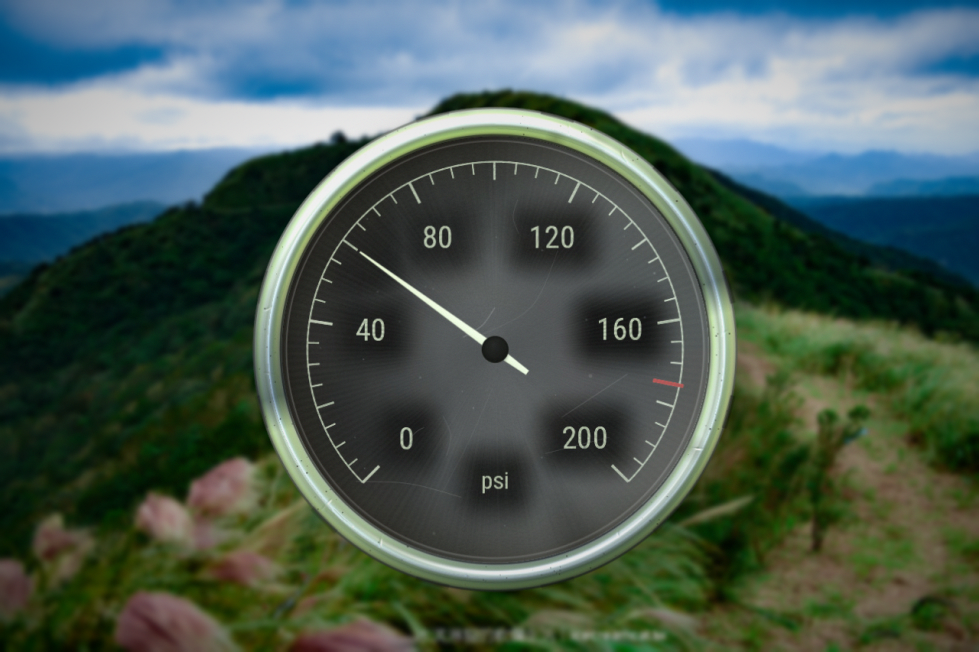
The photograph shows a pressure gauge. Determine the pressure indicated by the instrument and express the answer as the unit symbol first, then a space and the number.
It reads psi 60
